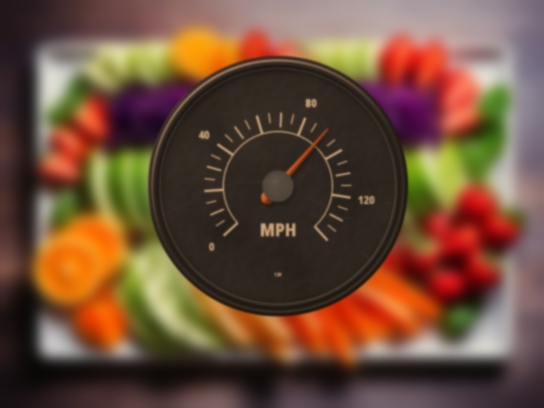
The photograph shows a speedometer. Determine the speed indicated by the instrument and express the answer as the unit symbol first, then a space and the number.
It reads mph 90
